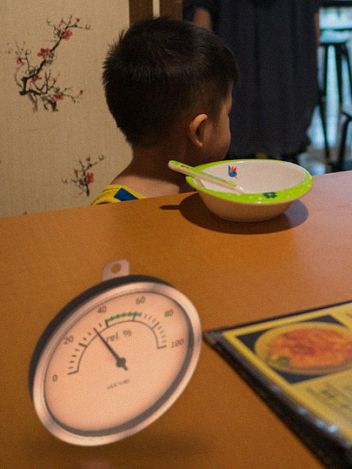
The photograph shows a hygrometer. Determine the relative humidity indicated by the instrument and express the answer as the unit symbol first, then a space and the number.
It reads % 32
